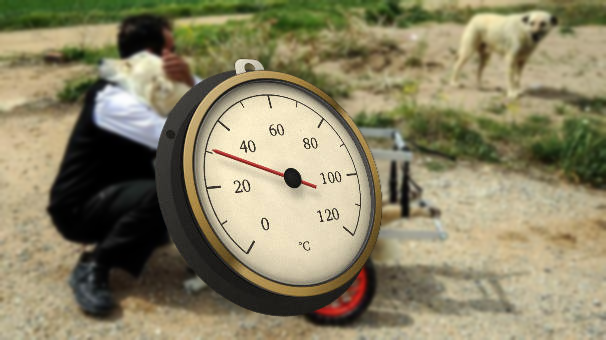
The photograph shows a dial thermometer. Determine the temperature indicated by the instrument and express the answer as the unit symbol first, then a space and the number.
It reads °C 30
